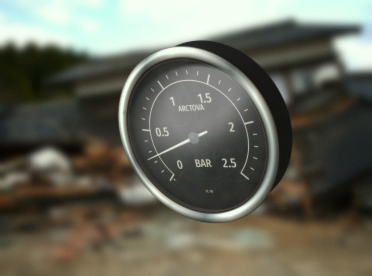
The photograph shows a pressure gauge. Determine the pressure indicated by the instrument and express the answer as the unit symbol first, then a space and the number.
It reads bar 0.25
